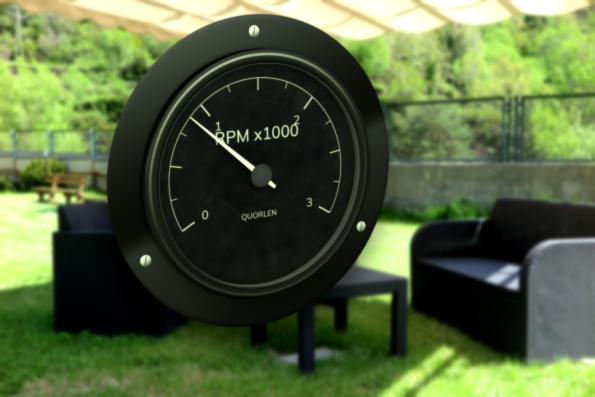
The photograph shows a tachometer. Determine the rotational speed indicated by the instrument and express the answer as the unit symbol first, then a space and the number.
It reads rpm 875
